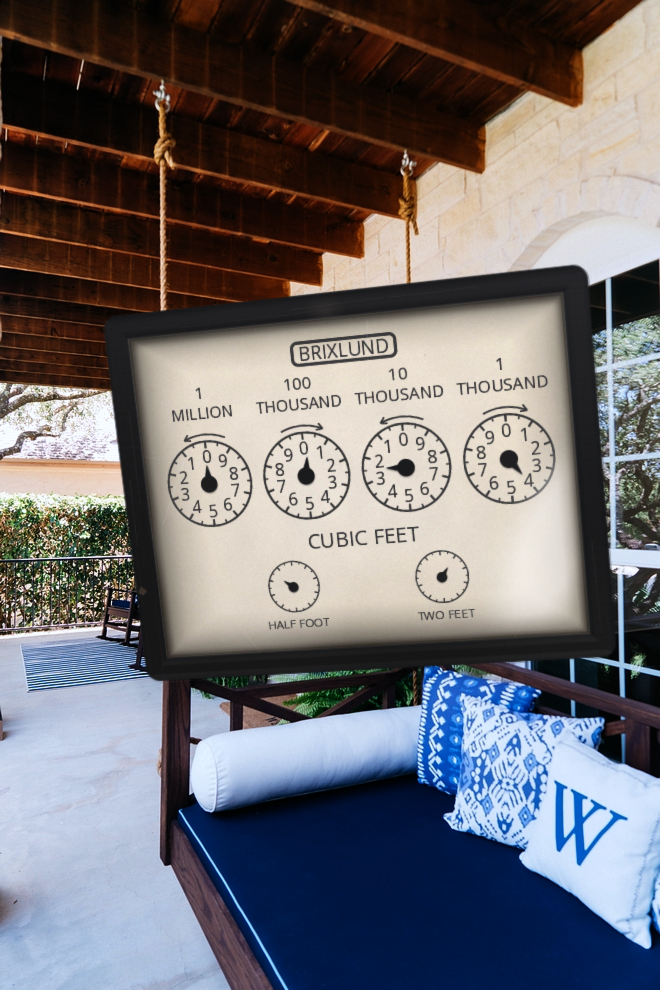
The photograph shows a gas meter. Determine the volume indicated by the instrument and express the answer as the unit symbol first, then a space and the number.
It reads ft³ 2400
